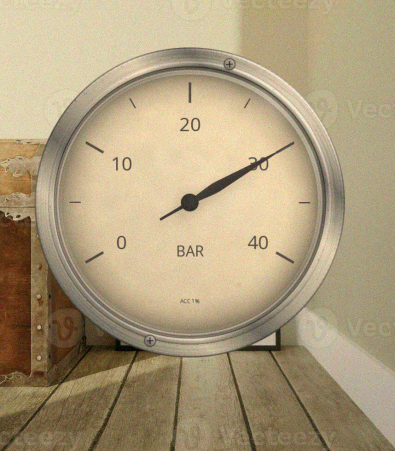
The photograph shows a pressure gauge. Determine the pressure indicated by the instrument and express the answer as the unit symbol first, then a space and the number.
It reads bar 30
